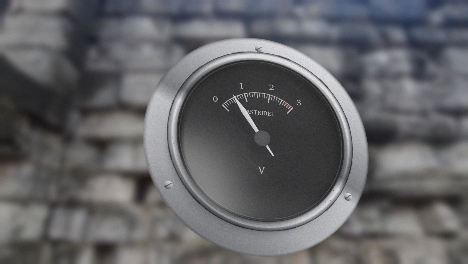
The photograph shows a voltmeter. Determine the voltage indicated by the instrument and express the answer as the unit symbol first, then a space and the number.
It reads V 0.5
